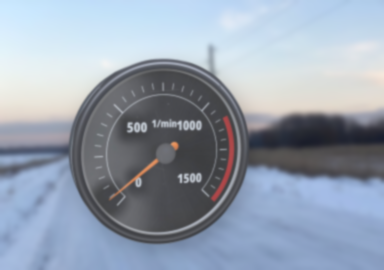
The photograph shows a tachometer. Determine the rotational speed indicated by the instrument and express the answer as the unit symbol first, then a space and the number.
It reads rpm 50
